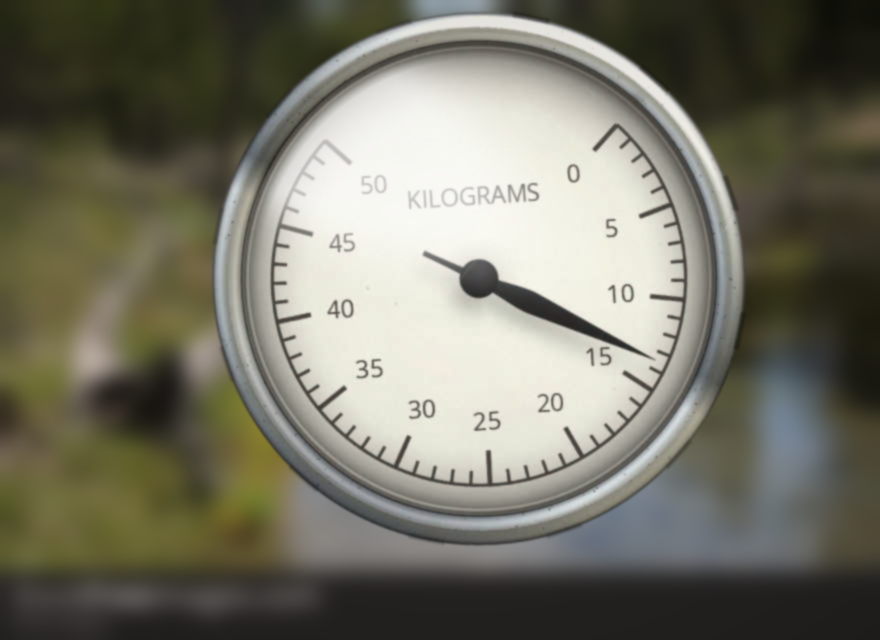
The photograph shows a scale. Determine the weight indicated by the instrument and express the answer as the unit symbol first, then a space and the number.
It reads kg 13.5
